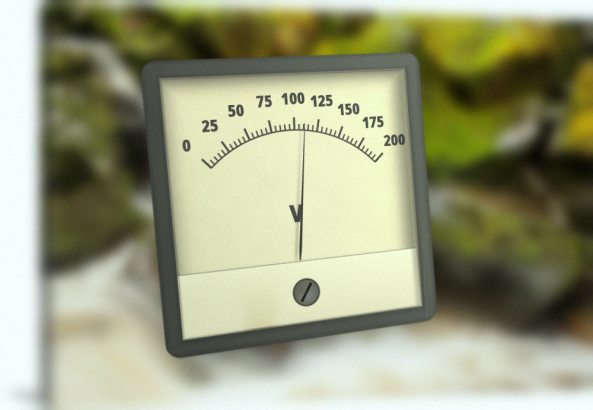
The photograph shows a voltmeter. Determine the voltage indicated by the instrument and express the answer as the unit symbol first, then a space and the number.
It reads V 110
